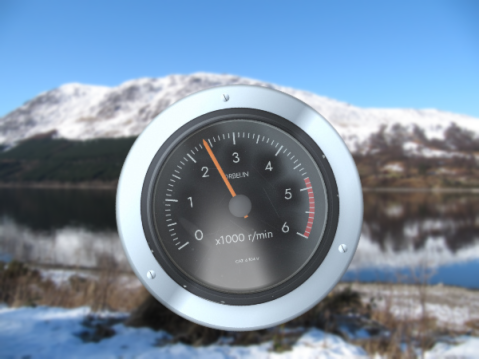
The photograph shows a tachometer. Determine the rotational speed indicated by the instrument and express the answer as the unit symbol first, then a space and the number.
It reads rpm 2400
